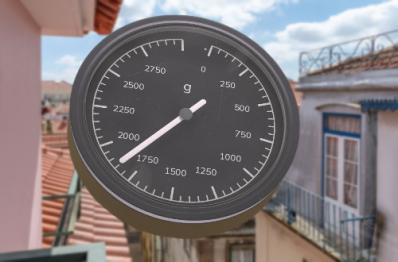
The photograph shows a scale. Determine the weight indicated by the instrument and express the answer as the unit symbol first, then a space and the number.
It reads g 1850
